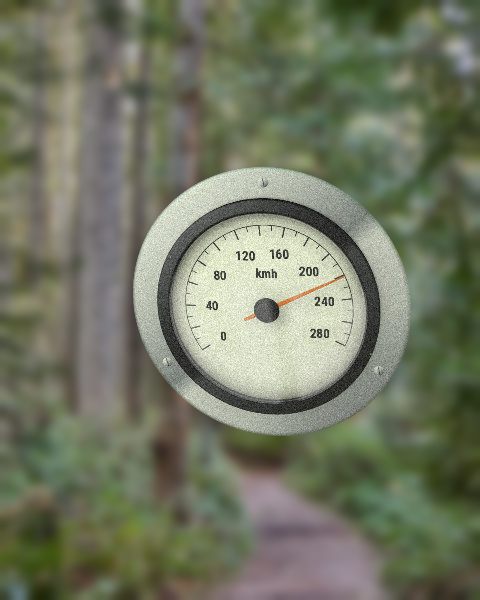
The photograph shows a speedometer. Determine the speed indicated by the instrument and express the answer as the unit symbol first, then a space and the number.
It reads km/h 220
